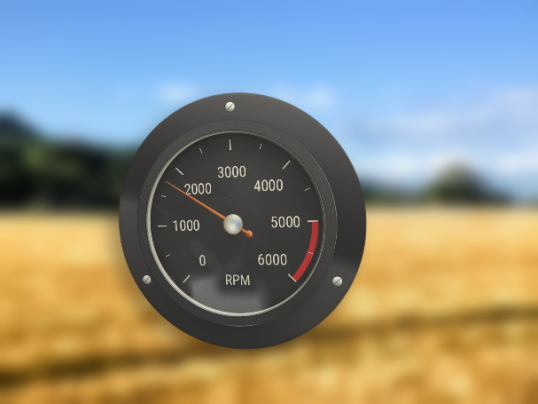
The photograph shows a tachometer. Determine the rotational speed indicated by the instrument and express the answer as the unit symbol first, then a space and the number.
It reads rpm 1750
